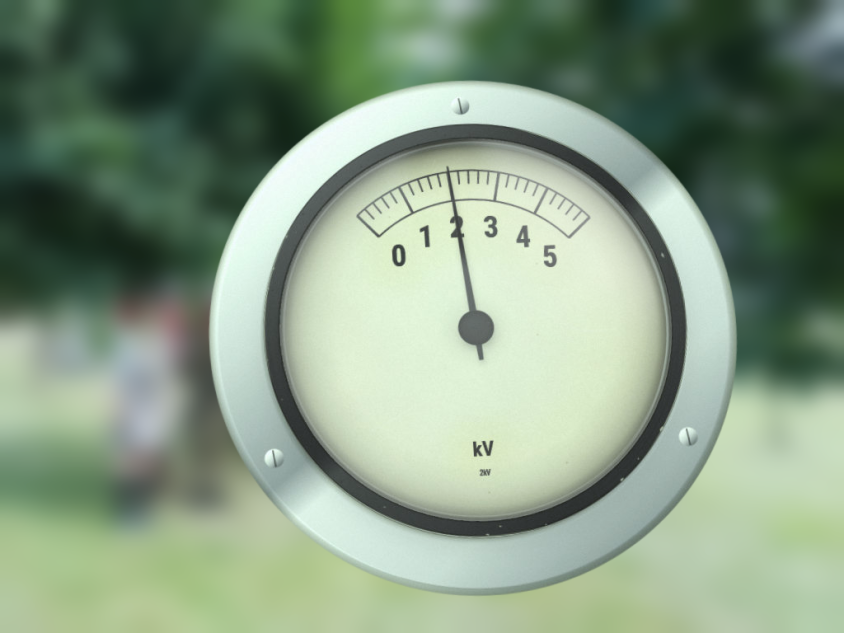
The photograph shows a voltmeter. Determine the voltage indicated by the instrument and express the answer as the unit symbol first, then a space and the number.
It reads kV 2
